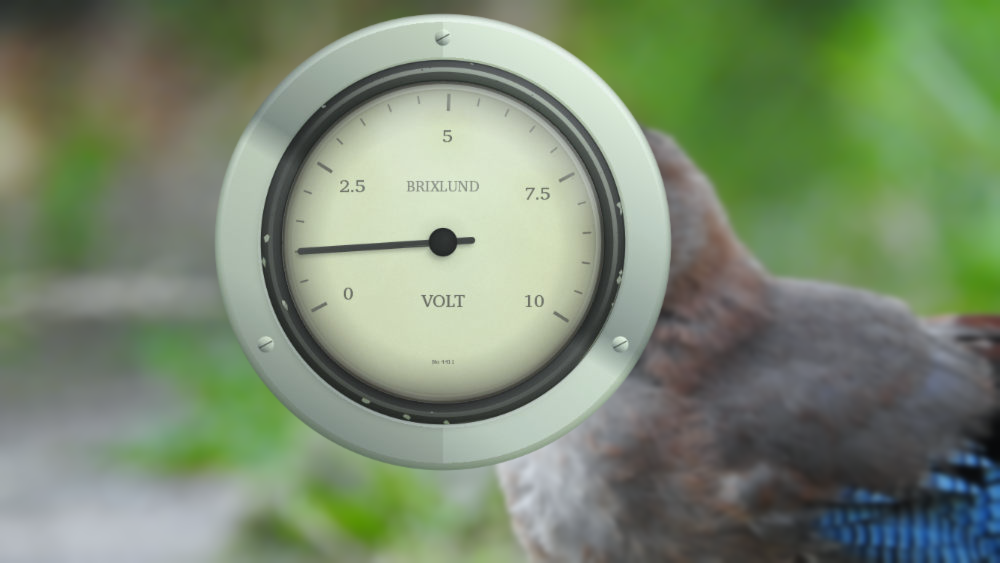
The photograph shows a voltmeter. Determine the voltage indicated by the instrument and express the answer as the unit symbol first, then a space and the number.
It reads V 1
